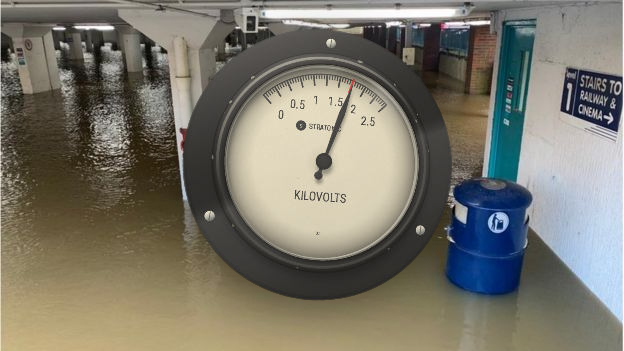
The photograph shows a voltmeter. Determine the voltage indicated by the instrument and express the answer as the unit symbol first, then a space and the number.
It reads kV 1.75
